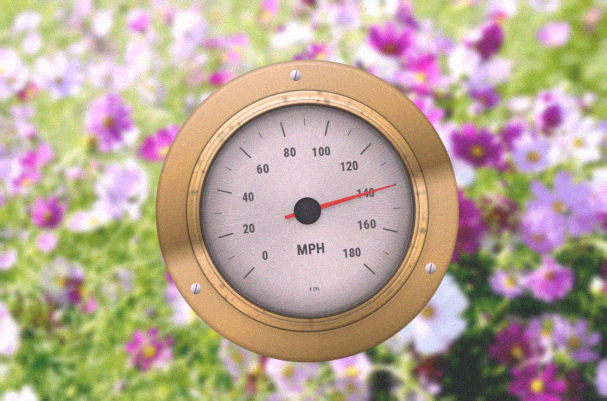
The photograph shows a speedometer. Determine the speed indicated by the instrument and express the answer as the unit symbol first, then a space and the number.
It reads mph 140
